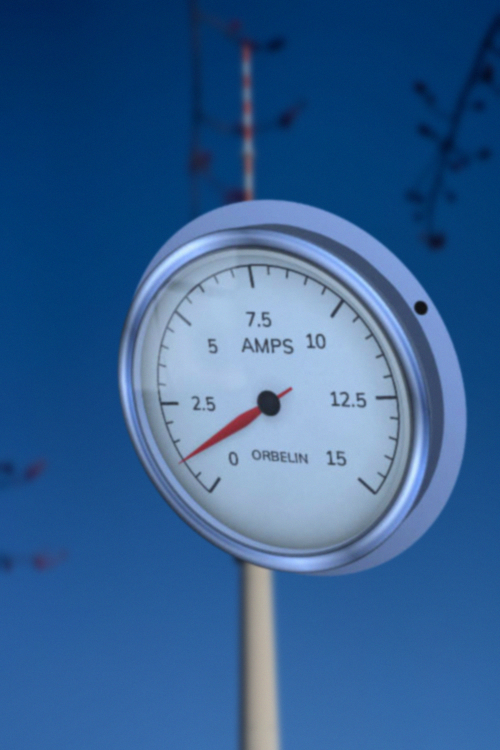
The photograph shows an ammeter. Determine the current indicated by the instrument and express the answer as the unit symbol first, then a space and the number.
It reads A 1
